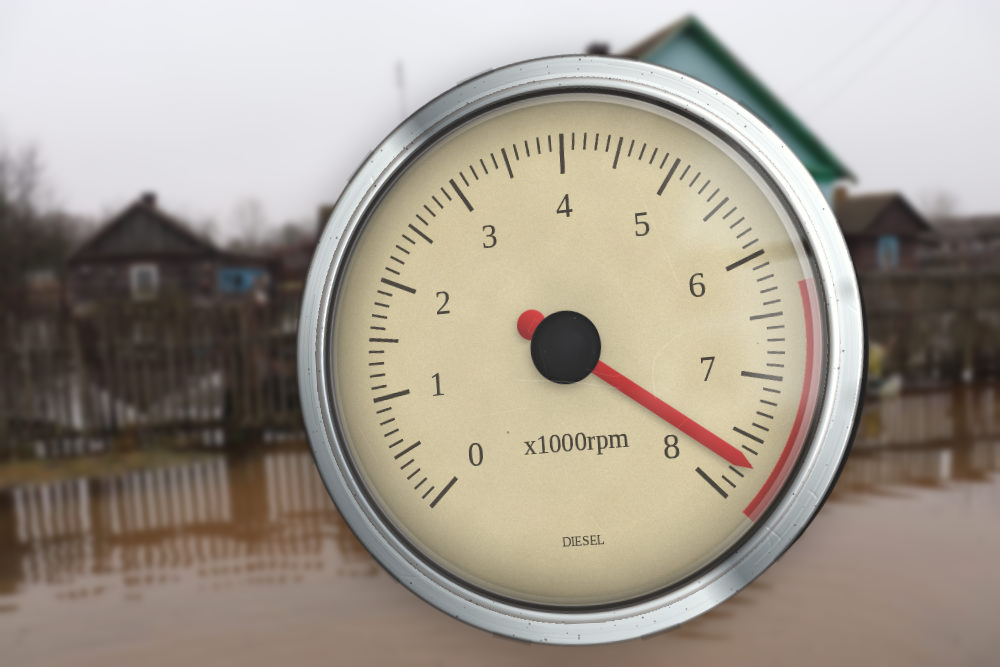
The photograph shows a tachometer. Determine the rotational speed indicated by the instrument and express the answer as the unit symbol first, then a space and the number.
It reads rpm 7700
